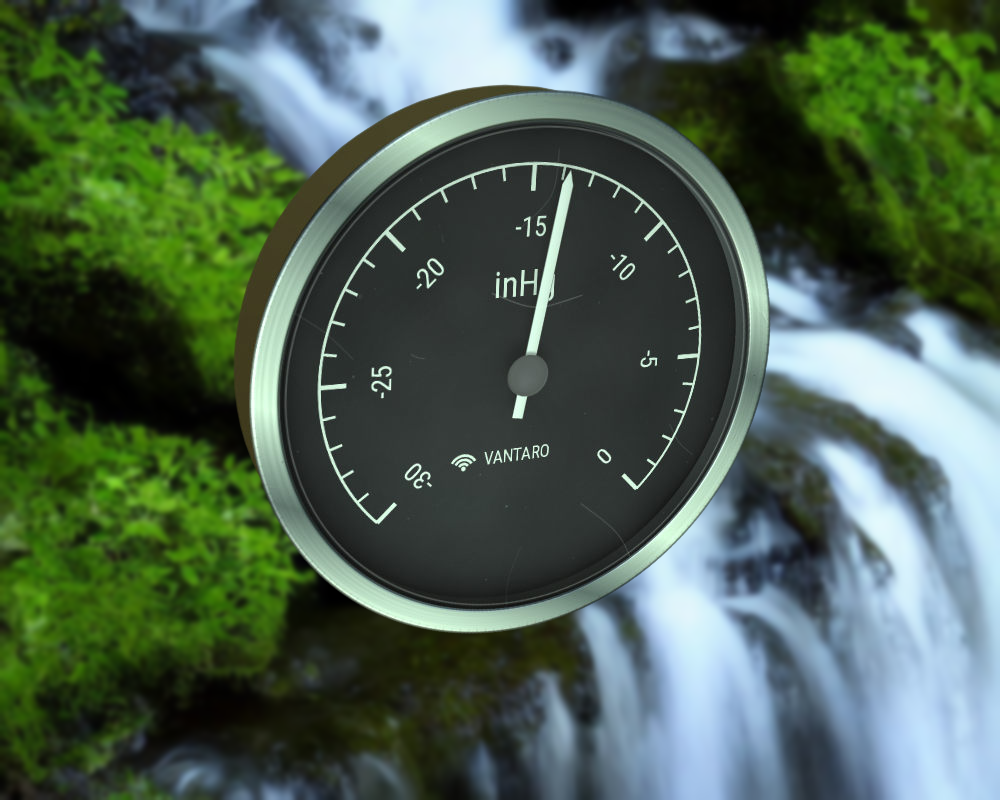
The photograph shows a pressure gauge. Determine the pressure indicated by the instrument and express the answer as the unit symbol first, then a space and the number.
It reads inHg -14
